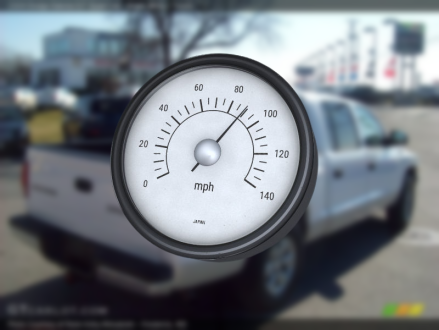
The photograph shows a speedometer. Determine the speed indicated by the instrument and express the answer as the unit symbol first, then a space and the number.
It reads mph 90
